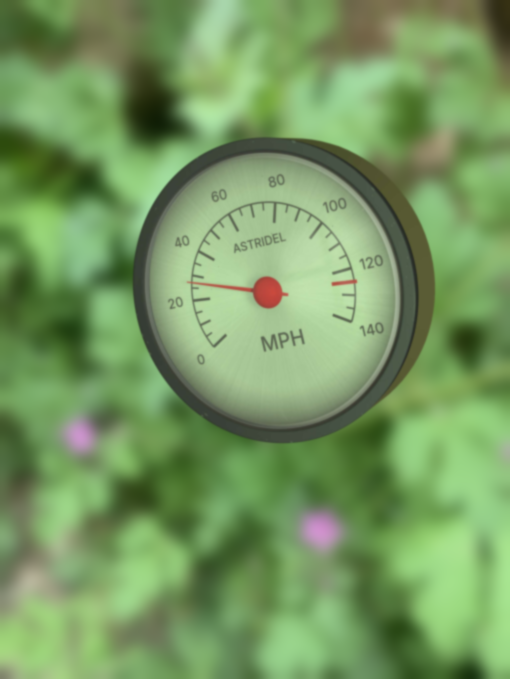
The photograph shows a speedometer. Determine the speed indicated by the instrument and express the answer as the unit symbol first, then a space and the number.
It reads mph 27.5
